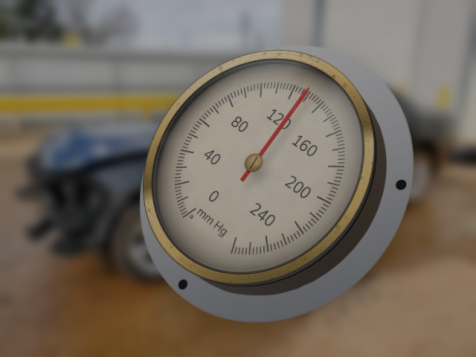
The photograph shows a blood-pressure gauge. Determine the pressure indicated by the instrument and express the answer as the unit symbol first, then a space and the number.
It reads mmHg 130
